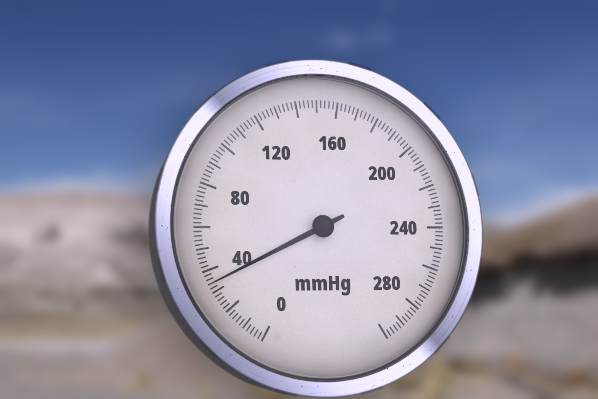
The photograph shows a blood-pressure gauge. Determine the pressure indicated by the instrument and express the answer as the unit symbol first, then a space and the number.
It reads mmHg 34
